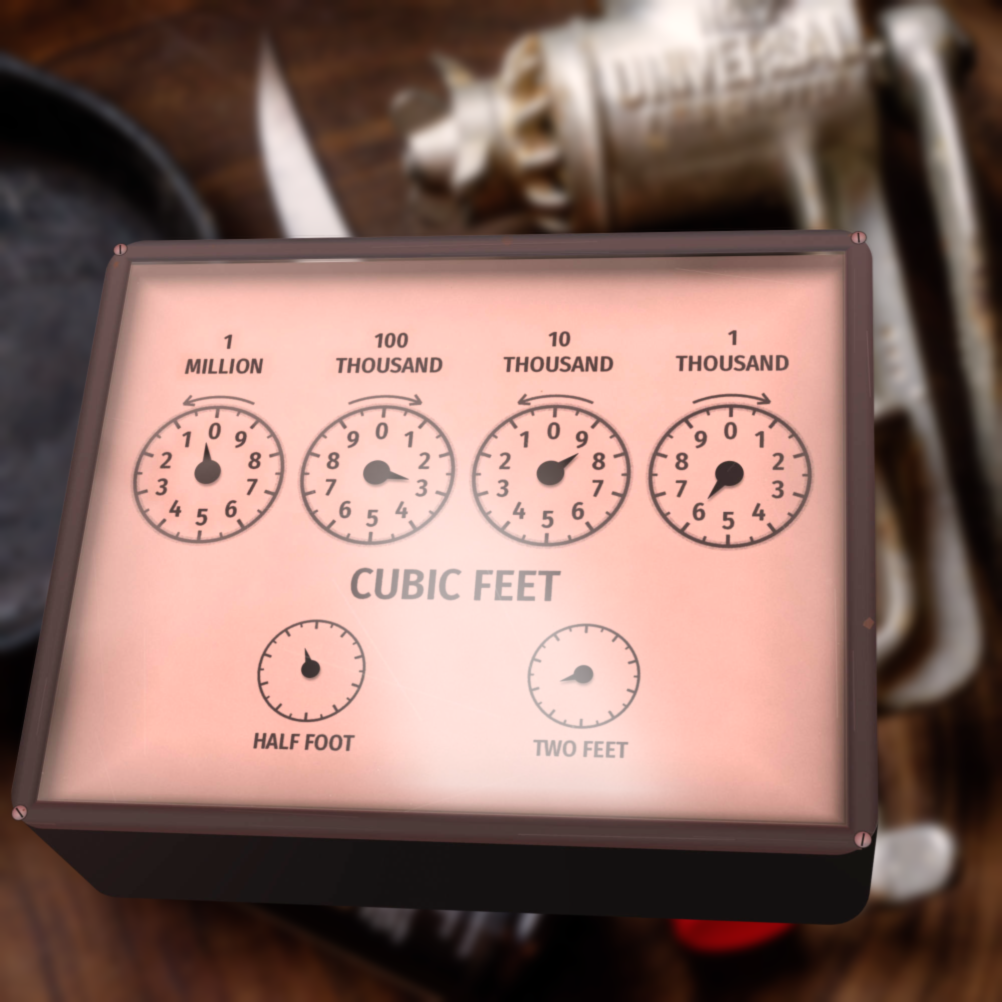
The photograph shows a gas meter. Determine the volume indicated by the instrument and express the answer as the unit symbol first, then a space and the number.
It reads ft³ 28600
